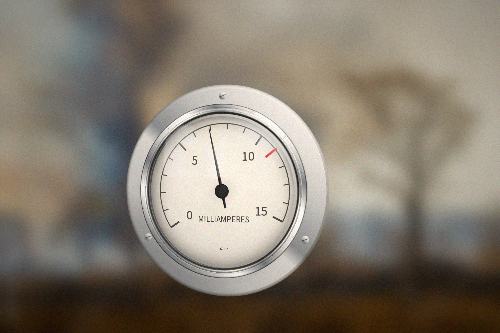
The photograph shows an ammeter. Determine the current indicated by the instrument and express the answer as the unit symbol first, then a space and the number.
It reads mA 7
